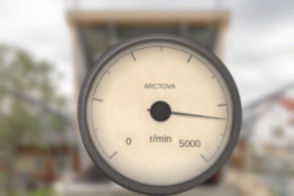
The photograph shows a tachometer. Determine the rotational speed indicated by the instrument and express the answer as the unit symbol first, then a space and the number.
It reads rpm 4250
